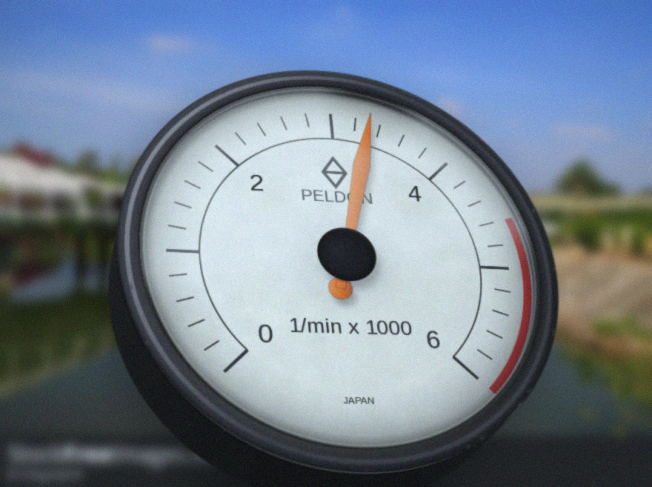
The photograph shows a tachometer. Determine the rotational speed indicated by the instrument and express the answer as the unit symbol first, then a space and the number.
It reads rpm 3300
